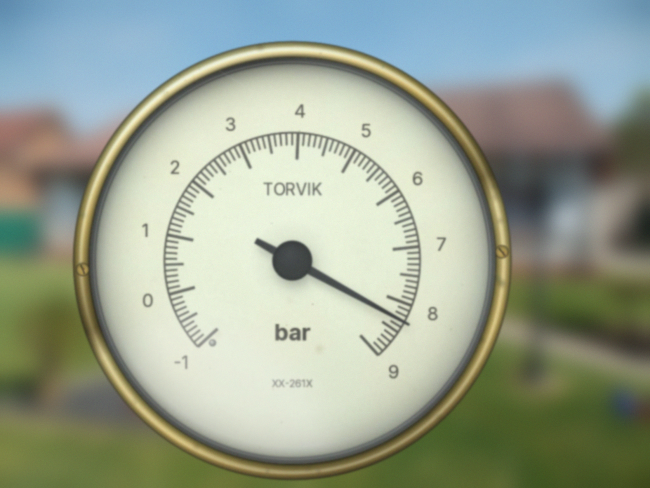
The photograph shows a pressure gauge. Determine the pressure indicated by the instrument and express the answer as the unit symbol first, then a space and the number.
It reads bar 8.3
